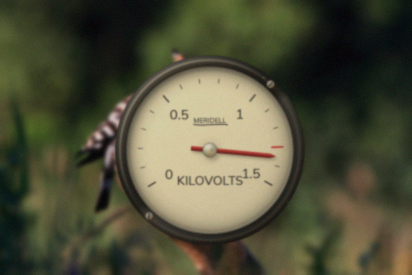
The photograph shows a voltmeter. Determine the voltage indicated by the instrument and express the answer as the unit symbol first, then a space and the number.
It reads kV 1.35
